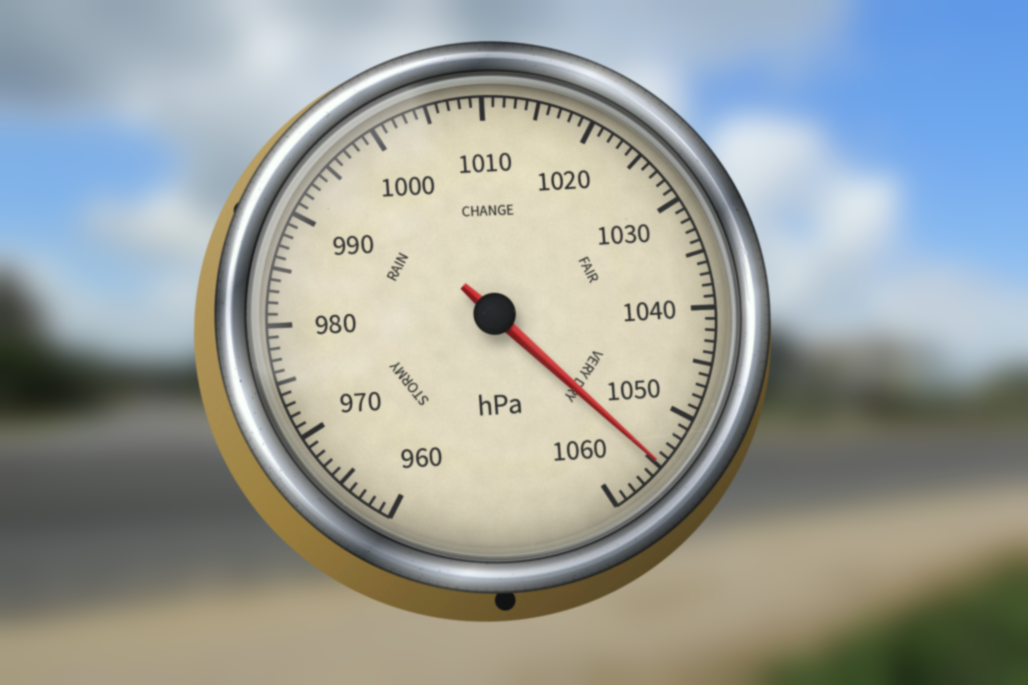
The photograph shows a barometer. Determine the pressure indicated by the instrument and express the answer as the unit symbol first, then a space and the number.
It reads hPa 1055
